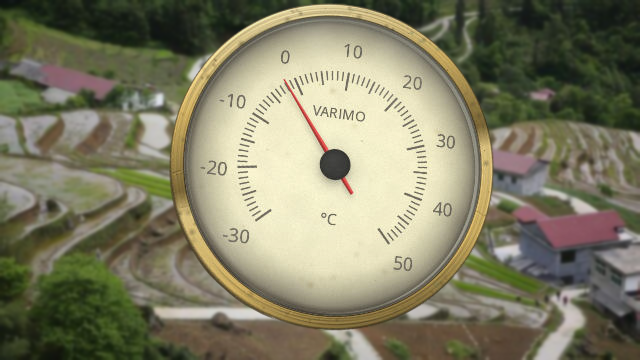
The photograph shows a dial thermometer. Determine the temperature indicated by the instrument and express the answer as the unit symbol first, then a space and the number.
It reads °C -2
